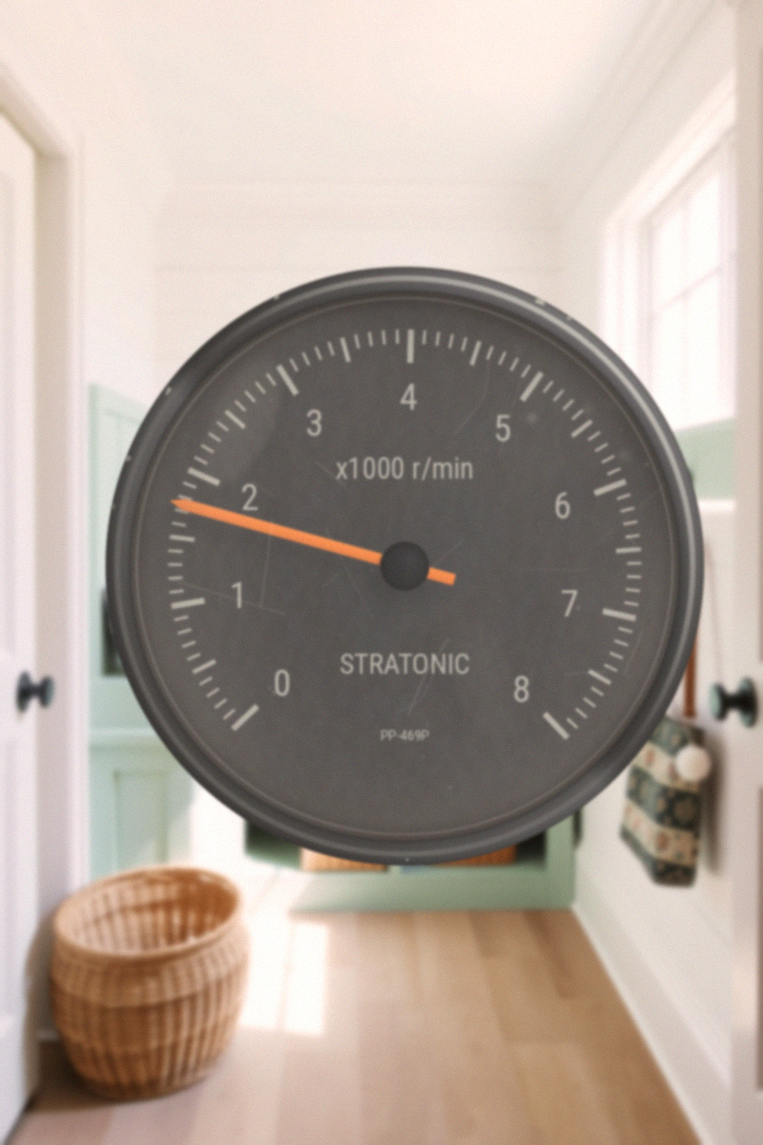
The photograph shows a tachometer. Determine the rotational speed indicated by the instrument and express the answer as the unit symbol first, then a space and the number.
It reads rpm 1750
